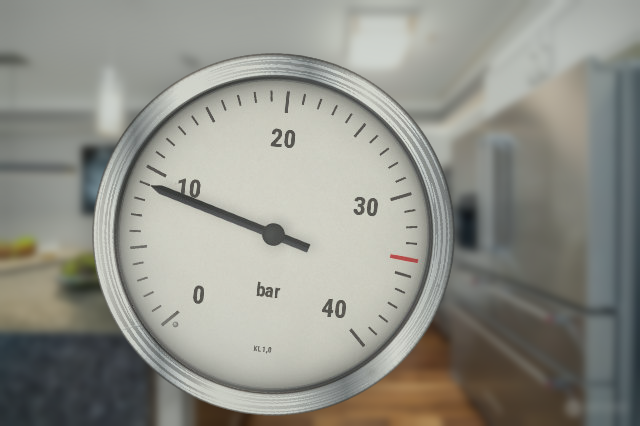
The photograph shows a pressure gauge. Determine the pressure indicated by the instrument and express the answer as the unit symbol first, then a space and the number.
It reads bar 9
